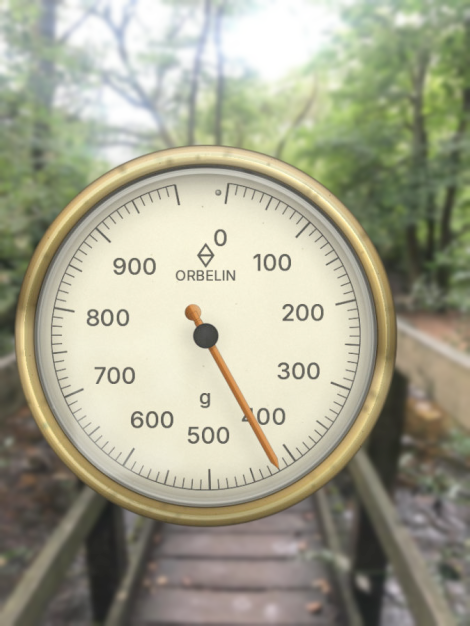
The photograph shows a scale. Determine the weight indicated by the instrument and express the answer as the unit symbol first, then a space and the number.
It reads g 420
